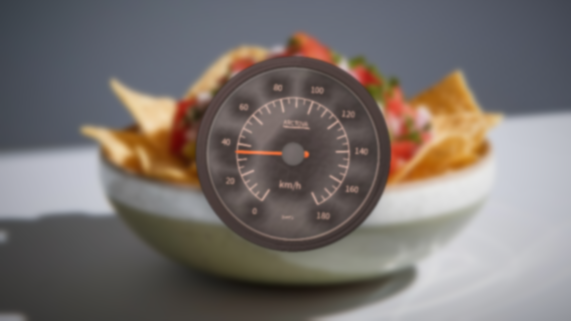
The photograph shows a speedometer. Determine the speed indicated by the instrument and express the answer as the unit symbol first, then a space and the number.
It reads km/h 35
